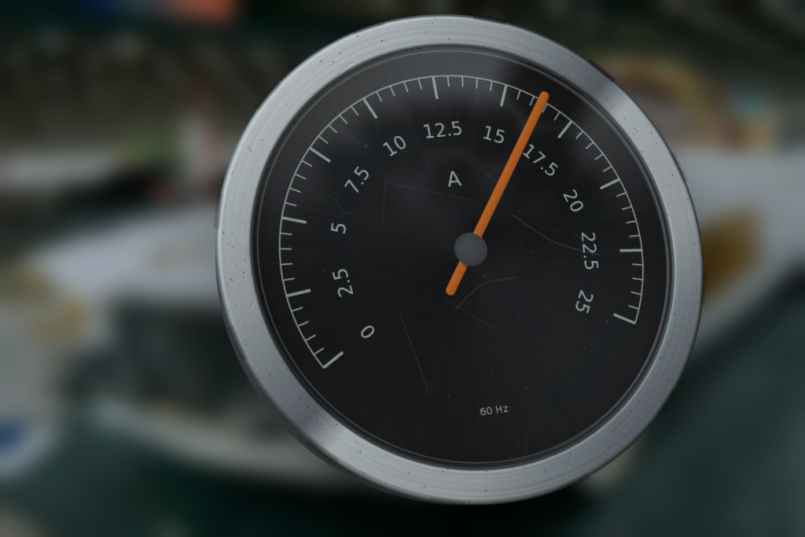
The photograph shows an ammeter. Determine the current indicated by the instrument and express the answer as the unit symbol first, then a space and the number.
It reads A 16.25
